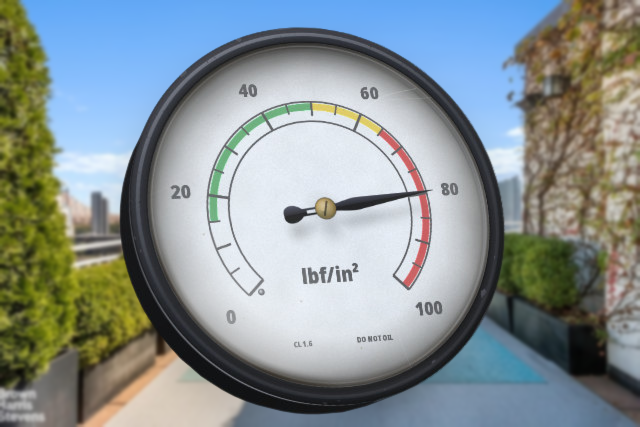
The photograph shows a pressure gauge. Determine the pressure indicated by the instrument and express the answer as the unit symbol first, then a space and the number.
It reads psi 80
